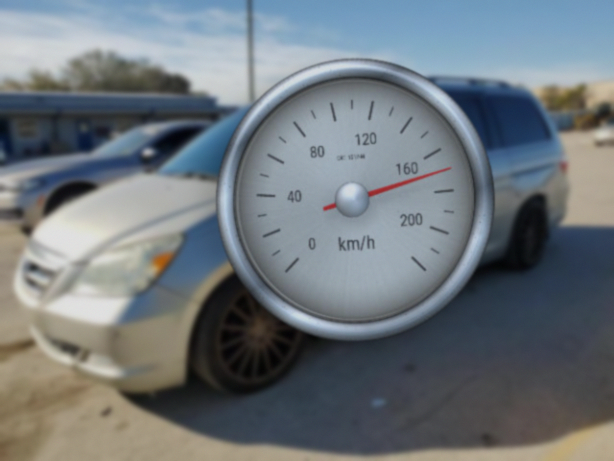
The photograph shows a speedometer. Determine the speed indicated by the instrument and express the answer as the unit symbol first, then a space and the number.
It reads km/h 170
